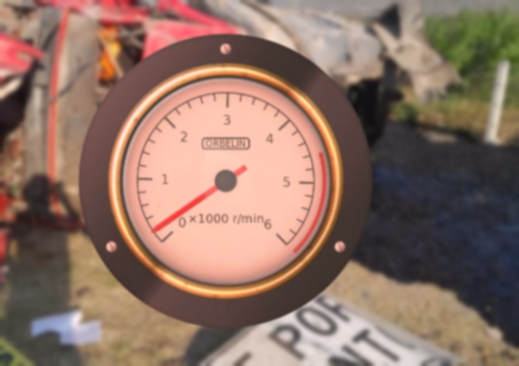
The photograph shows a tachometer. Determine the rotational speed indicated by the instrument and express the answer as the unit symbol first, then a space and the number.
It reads rpm 200
